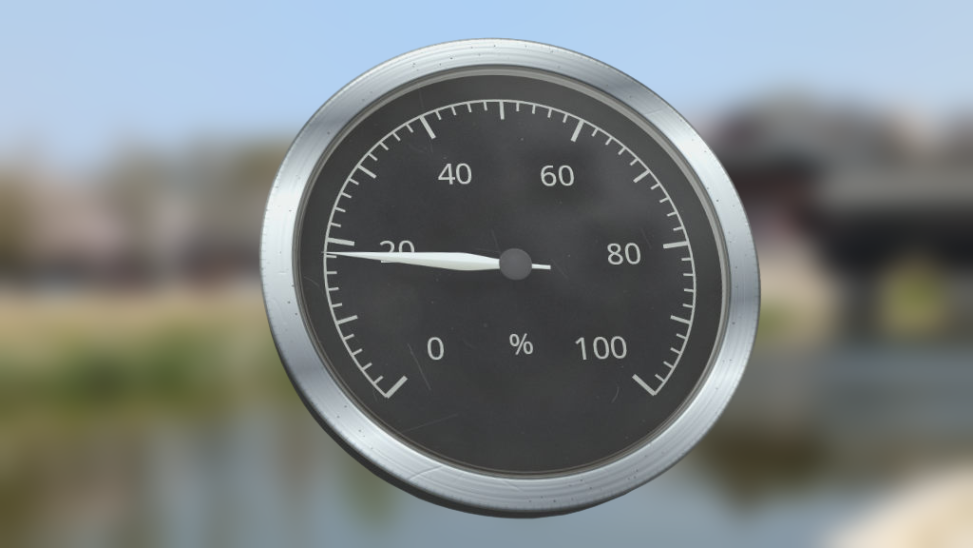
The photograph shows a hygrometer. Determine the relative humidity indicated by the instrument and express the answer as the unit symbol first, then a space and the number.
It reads % 18
